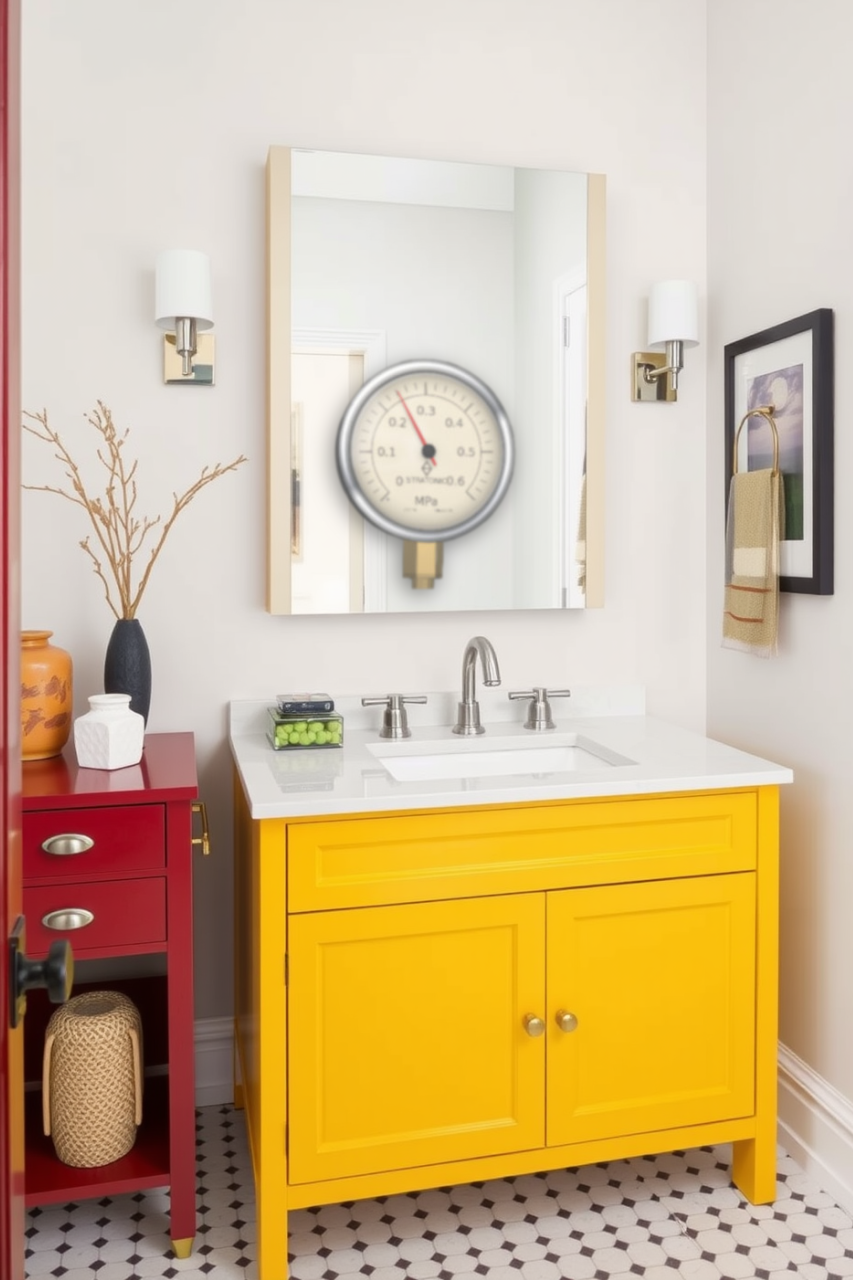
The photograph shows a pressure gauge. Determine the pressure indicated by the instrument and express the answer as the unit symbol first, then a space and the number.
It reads MPa 0.24
